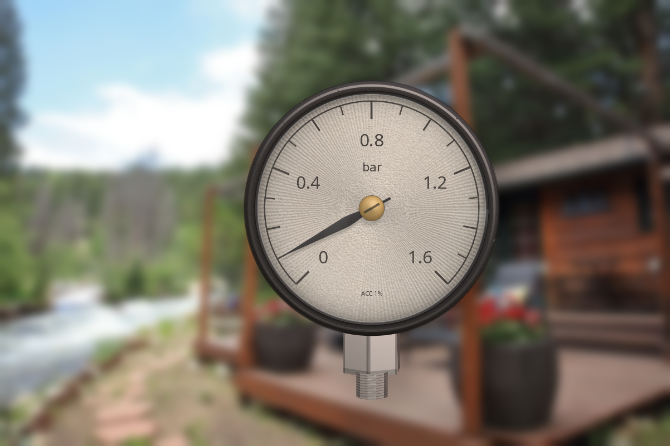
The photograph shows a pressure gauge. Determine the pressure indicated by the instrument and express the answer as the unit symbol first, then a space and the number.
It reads bar 0.1
